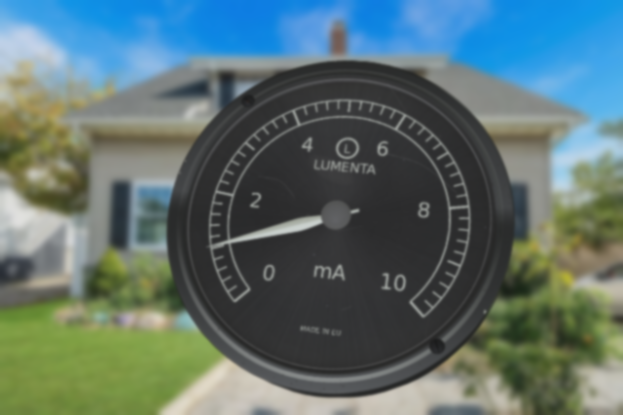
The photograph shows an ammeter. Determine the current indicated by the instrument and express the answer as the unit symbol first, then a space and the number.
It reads mA 1
